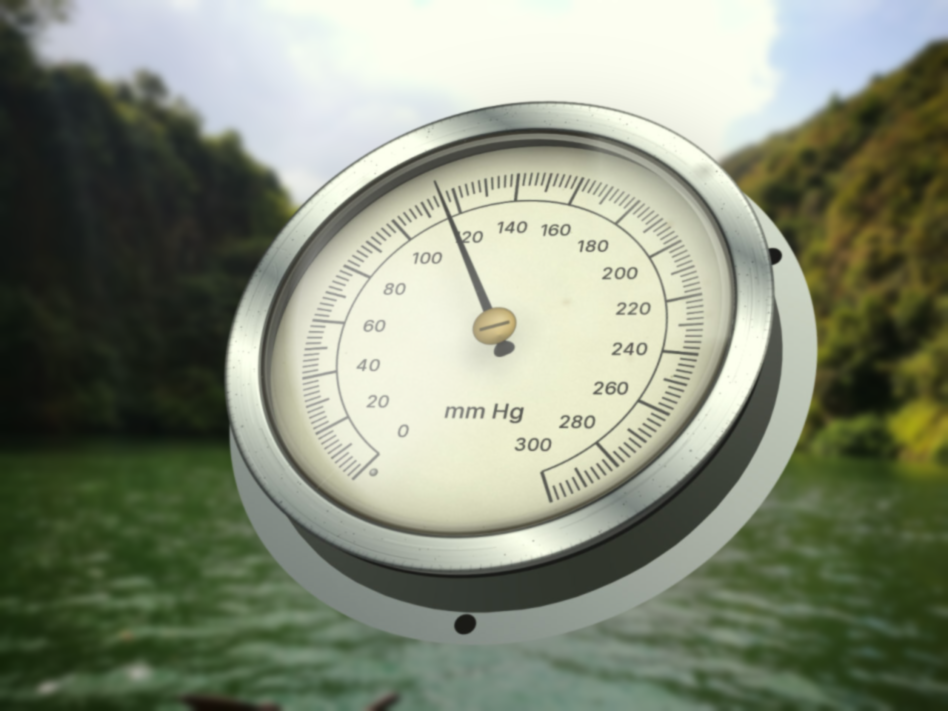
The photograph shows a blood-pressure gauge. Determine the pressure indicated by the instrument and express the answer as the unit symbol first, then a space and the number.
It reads mmHg 116
